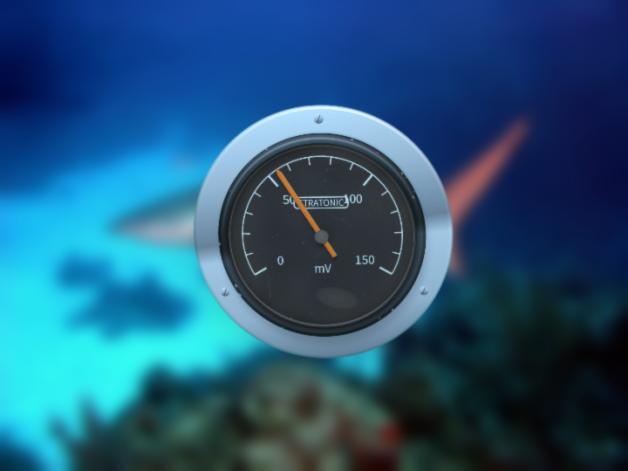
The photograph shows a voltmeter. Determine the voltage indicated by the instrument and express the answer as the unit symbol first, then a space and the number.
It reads mV 55
